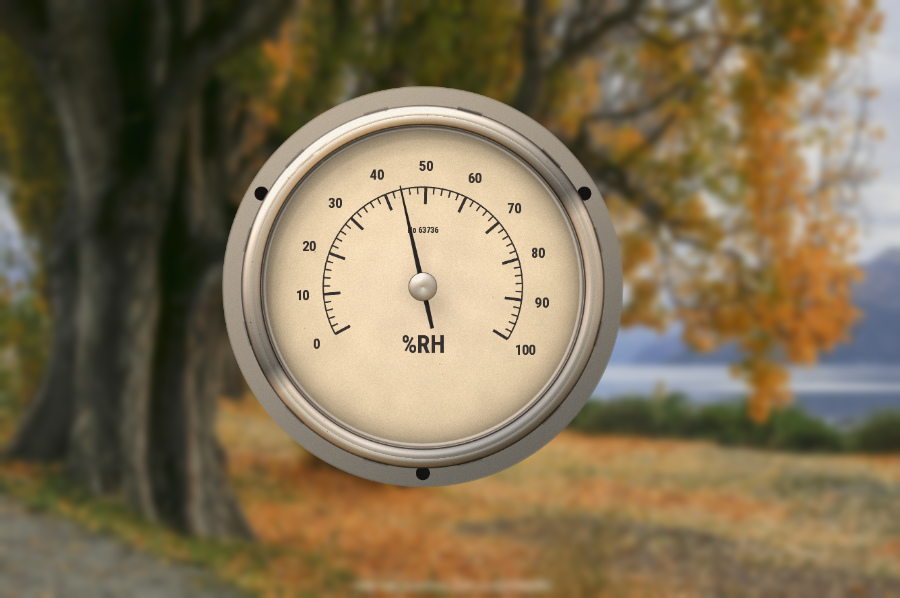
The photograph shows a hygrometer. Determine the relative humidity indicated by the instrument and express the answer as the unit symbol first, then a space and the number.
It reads % 44
